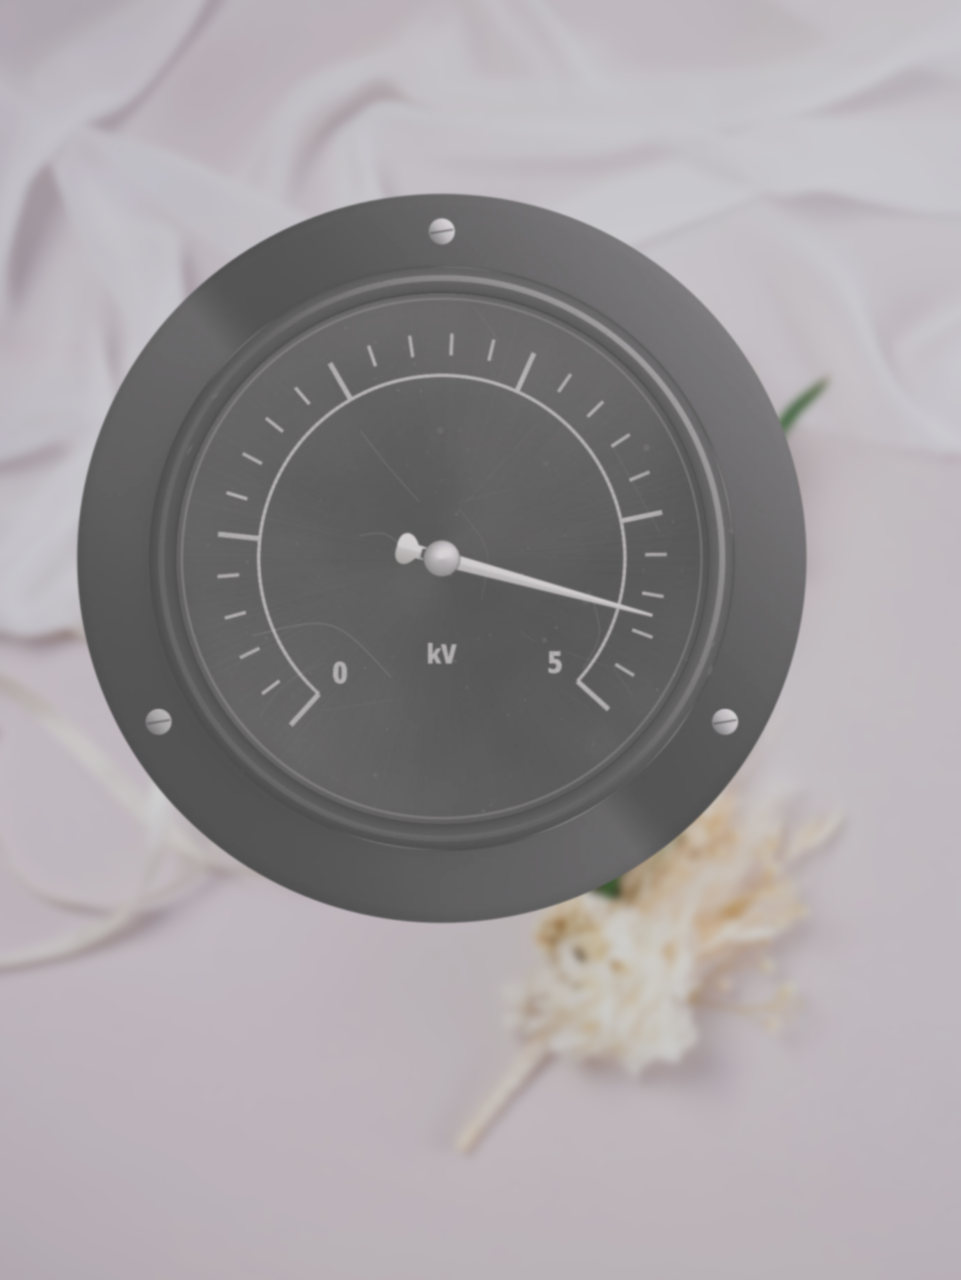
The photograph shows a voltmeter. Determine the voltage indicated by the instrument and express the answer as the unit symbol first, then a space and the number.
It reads kV 4.5
